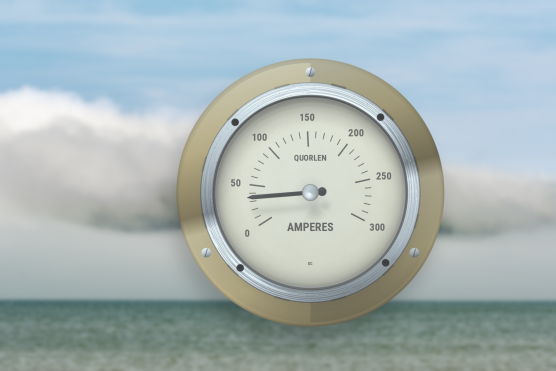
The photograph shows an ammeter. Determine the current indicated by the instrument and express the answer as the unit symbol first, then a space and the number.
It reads A 35
